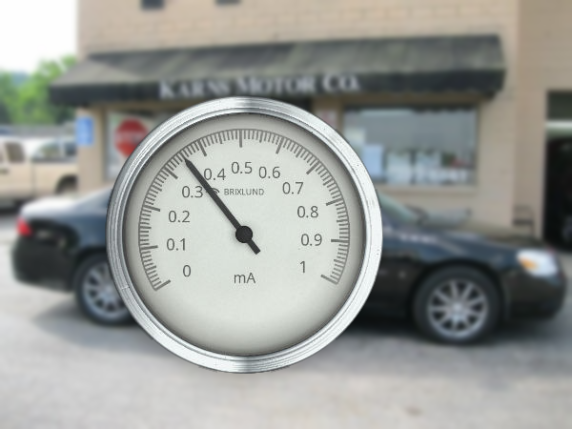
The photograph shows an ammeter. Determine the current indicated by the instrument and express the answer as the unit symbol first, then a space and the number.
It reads mA 0.35
